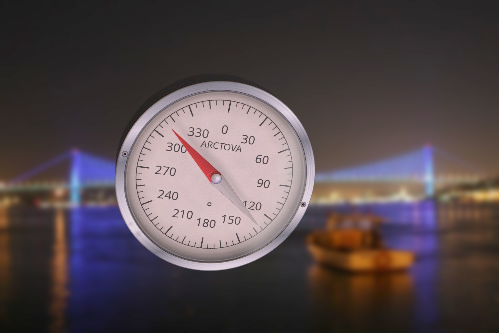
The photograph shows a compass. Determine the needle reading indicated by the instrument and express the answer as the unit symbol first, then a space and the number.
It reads ° 310
